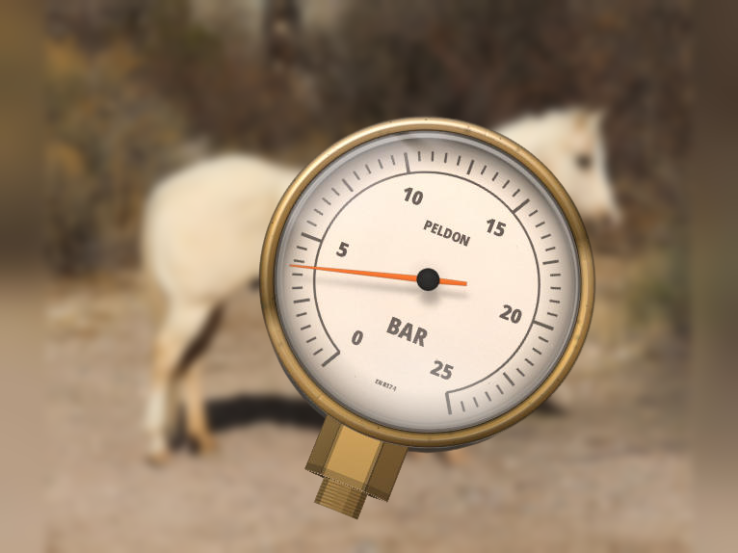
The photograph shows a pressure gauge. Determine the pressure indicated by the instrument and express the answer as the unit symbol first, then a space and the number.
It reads bar 3.75
